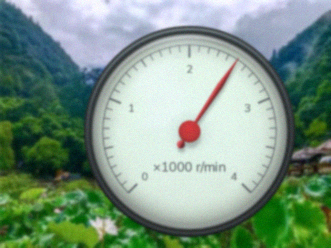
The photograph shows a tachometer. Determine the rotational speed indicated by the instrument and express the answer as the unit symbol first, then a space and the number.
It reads rpm 2500
